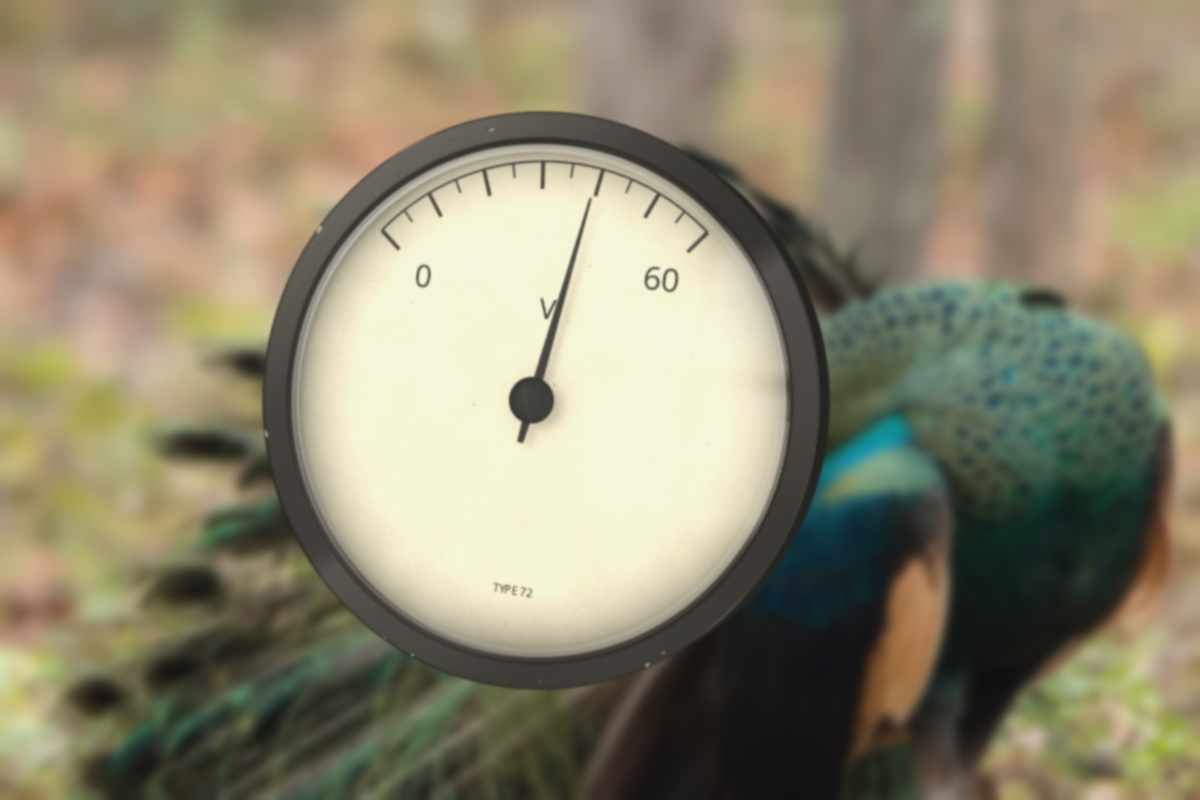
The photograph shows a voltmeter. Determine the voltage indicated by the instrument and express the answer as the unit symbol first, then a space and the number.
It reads V 40
